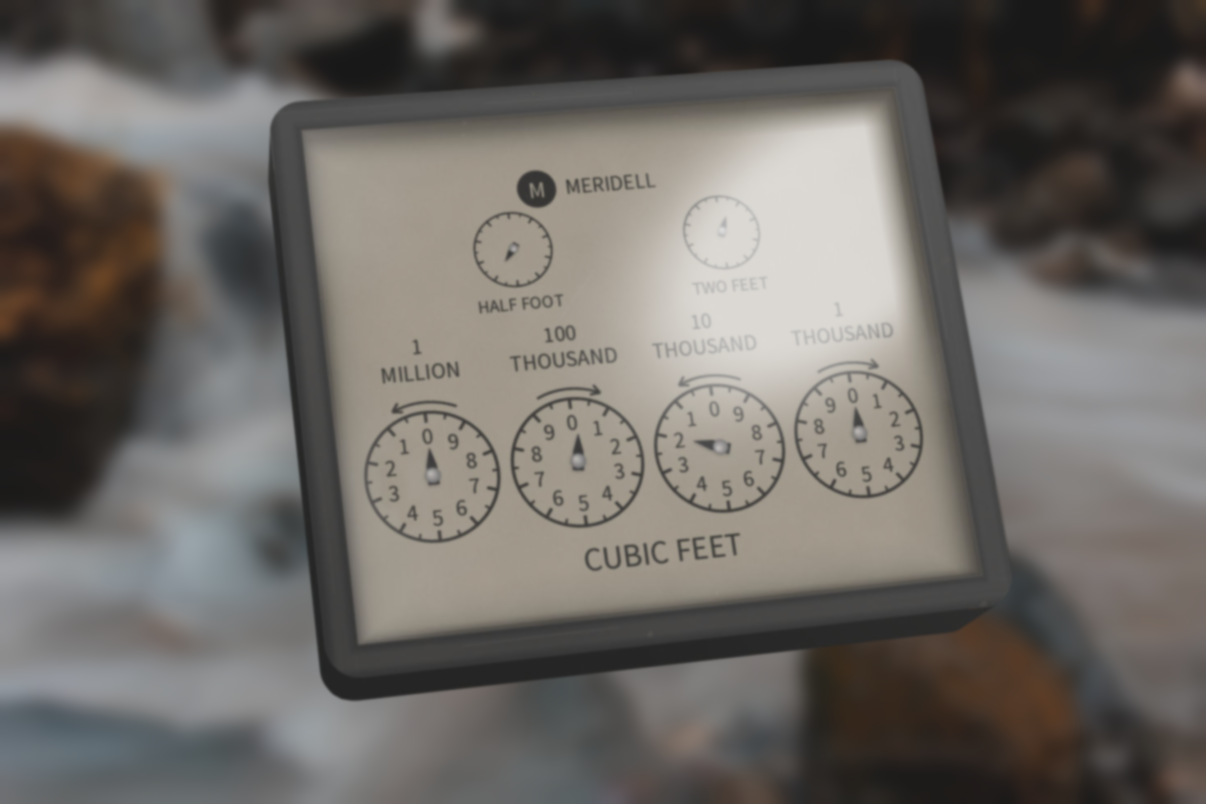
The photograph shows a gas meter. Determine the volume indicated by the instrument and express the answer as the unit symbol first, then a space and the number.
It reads ft³ 2000
